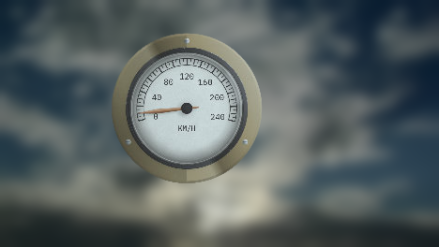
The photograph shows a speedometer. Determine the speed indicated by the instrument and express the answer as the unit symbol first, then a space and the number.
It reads km/h 10
